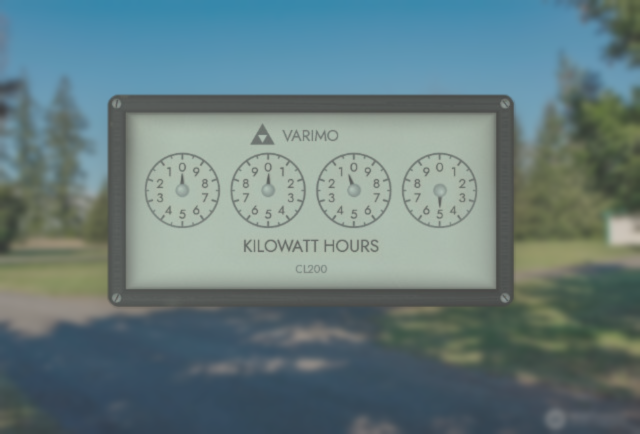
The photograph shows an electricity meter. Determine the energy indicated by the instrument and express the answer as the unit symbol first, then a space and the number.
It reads kWh 5
